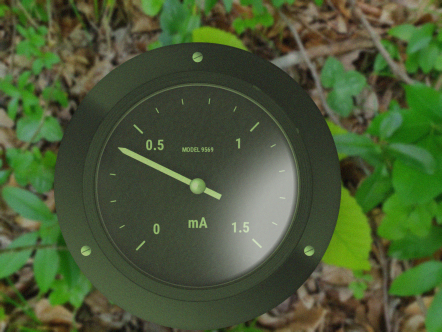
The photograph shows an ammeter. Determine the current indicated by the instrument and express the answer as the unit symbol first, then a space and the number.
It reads mA 0.4
